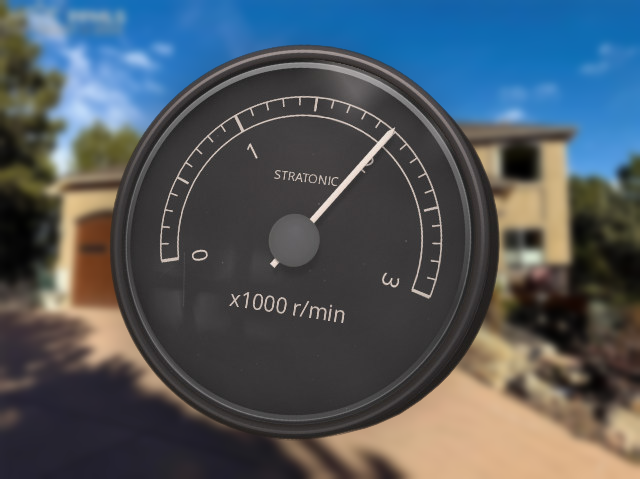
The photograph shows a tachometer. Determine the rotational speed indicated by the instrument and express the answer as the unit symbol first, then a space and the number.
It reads rpm 2000
